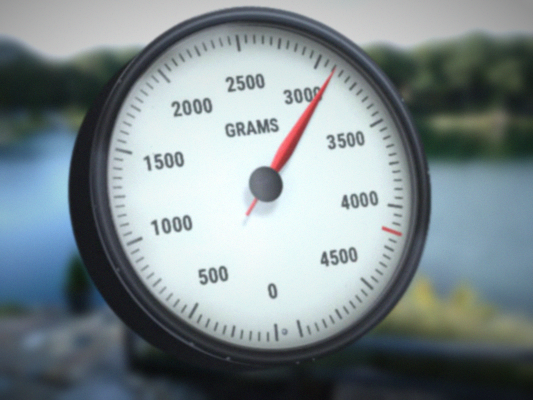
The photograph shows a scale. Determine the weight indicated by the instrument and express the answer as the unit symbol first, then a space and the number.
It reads g 3100
